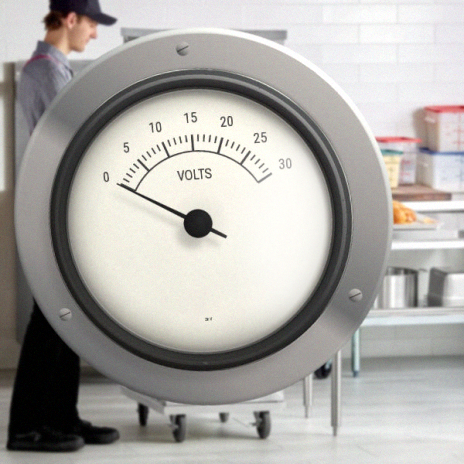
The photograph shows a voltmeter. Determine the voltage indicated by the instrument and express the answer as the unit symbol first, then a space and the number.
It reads V 0
